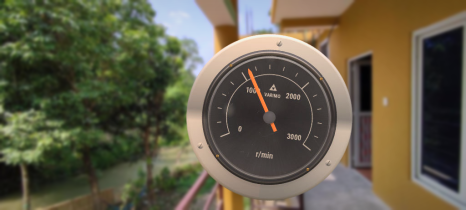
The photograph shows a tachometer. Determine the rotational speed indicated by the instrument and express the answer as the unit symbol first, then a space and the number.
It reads rpm 1100
